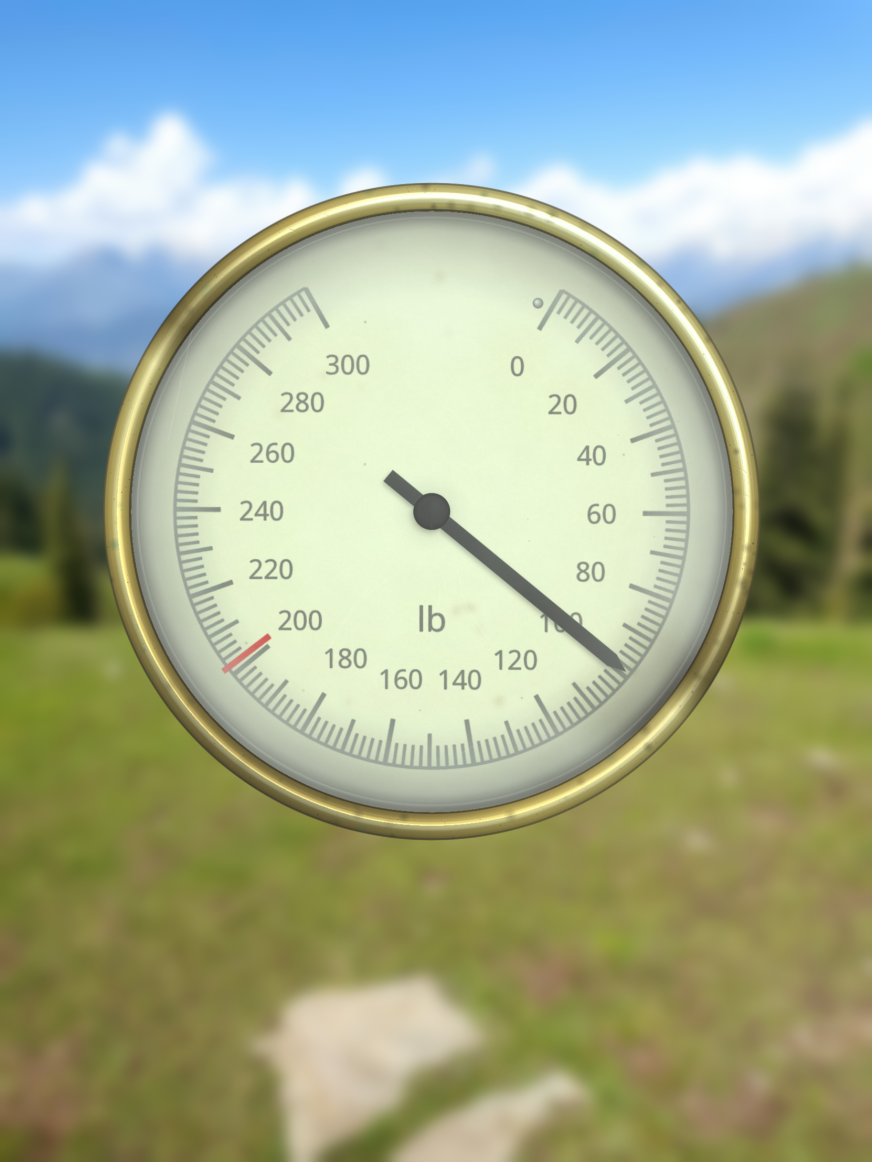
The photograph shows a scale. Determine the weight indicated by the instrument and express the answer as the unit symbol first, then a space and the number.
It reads lb 99
